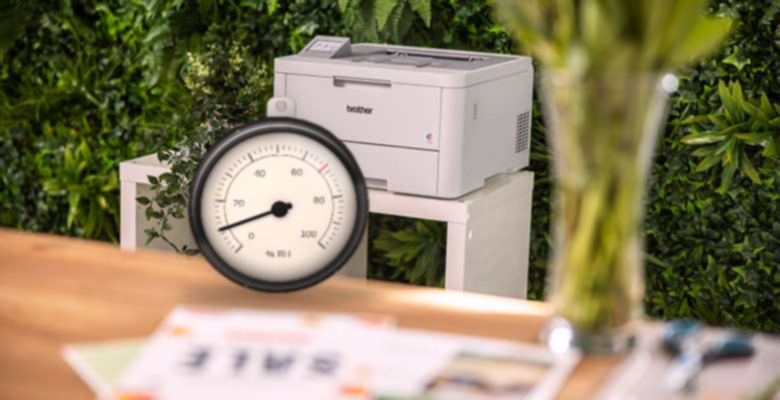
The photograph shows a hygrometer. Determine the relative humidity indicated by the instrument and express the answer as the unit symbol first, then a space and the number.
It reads % 10
